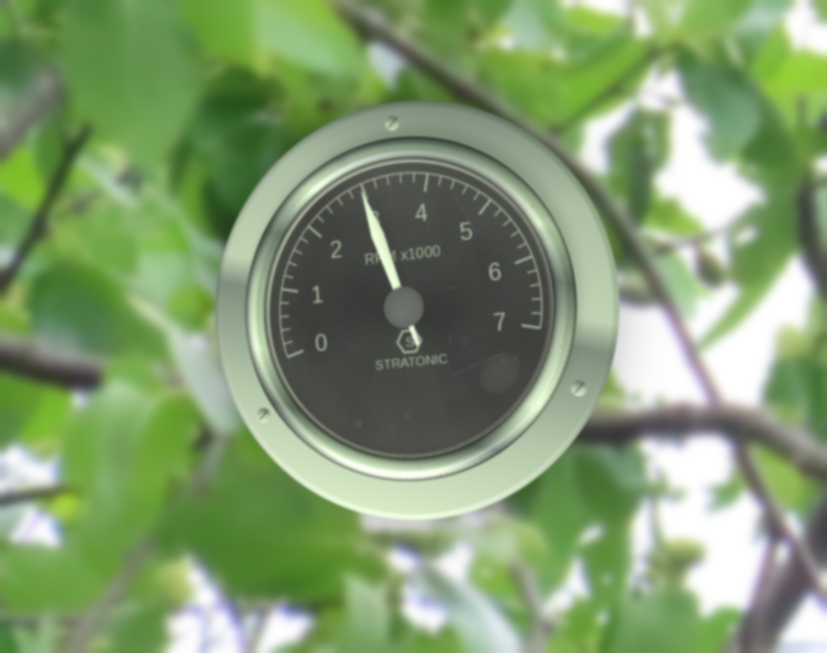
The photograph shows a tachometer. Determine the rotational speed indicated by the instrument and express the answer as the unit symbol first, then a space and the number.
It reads rpm 3000
